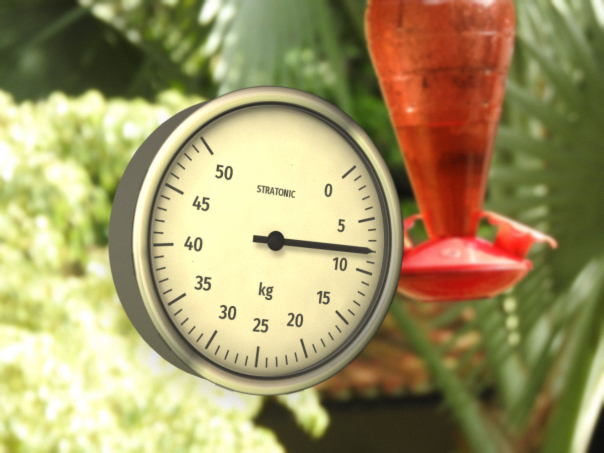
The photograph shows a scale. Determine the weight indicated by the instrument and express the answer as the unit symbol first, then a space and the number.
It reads kg 8
